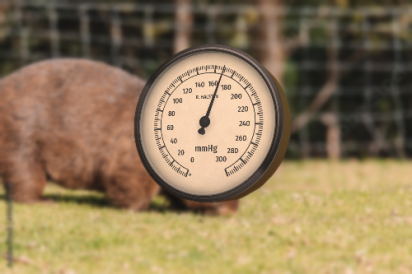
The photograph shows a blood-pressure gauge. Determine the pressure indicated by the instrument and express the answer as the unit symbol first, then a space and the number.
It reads mmHg 170
